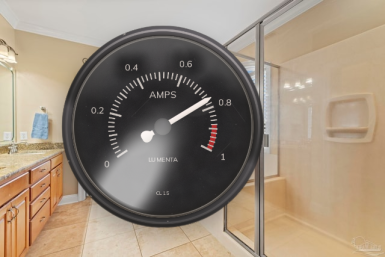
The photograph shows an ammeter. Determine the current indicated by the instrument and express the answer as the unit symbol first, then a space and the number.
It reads A 0.76
